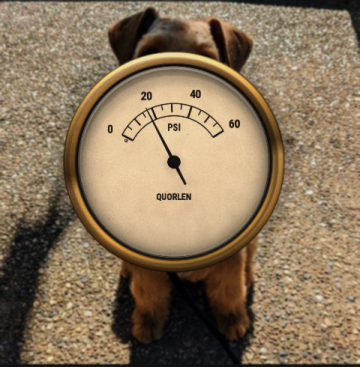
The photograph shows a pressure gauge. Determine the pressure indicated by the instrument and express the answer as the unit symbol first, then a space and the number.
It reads psi 17.5
